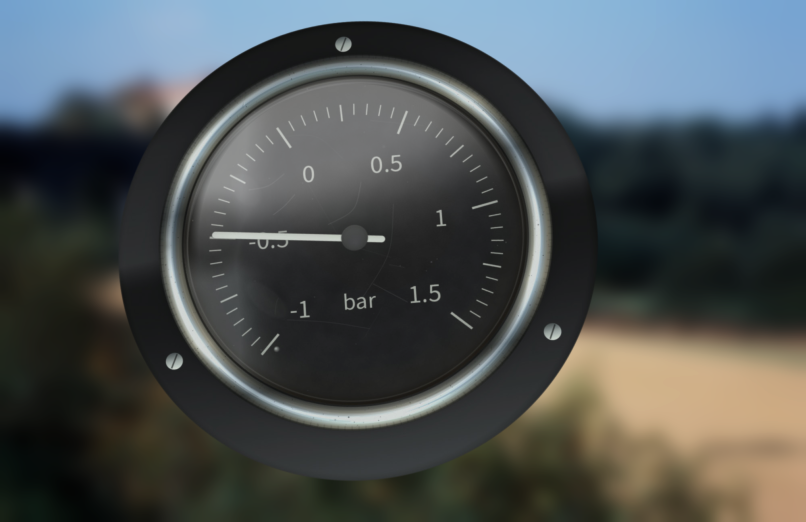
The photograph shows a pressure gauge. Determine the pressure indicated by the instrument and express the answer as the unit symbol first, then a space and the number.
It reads bar -0.5
